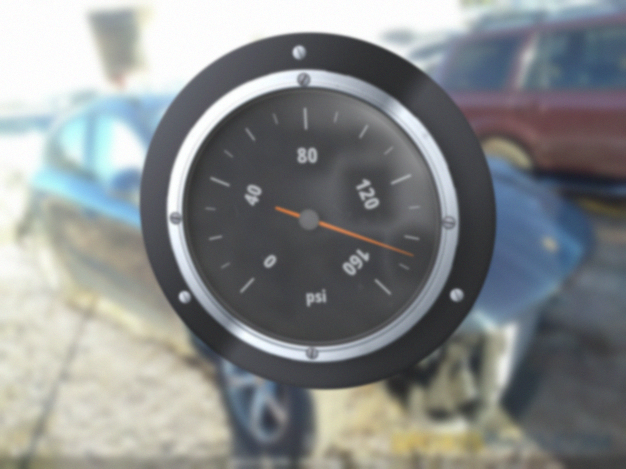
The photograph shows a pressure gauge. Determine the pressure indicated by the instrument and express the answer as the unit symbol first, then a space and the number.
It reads psi 145
